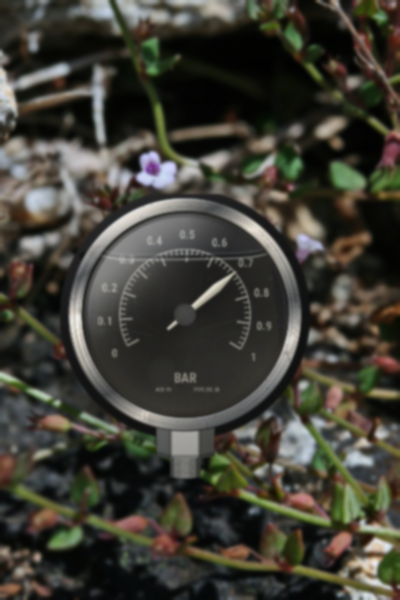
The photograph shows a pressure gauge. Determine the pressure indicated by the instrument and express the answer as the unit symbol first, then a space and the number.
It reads bar 0.7
